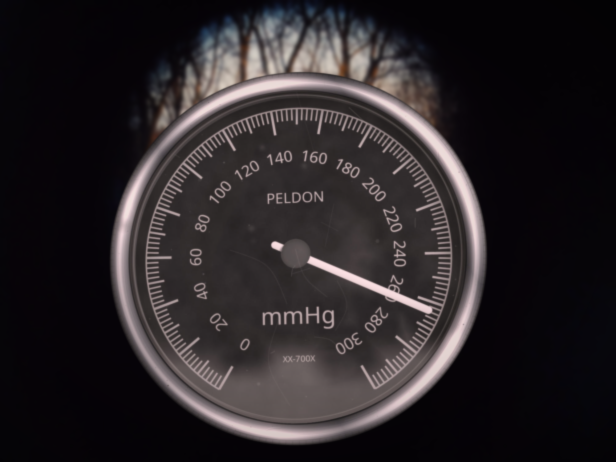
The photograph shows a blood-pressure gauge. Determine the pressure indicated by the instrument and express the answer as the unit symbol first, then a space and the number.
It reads mmHg 264
